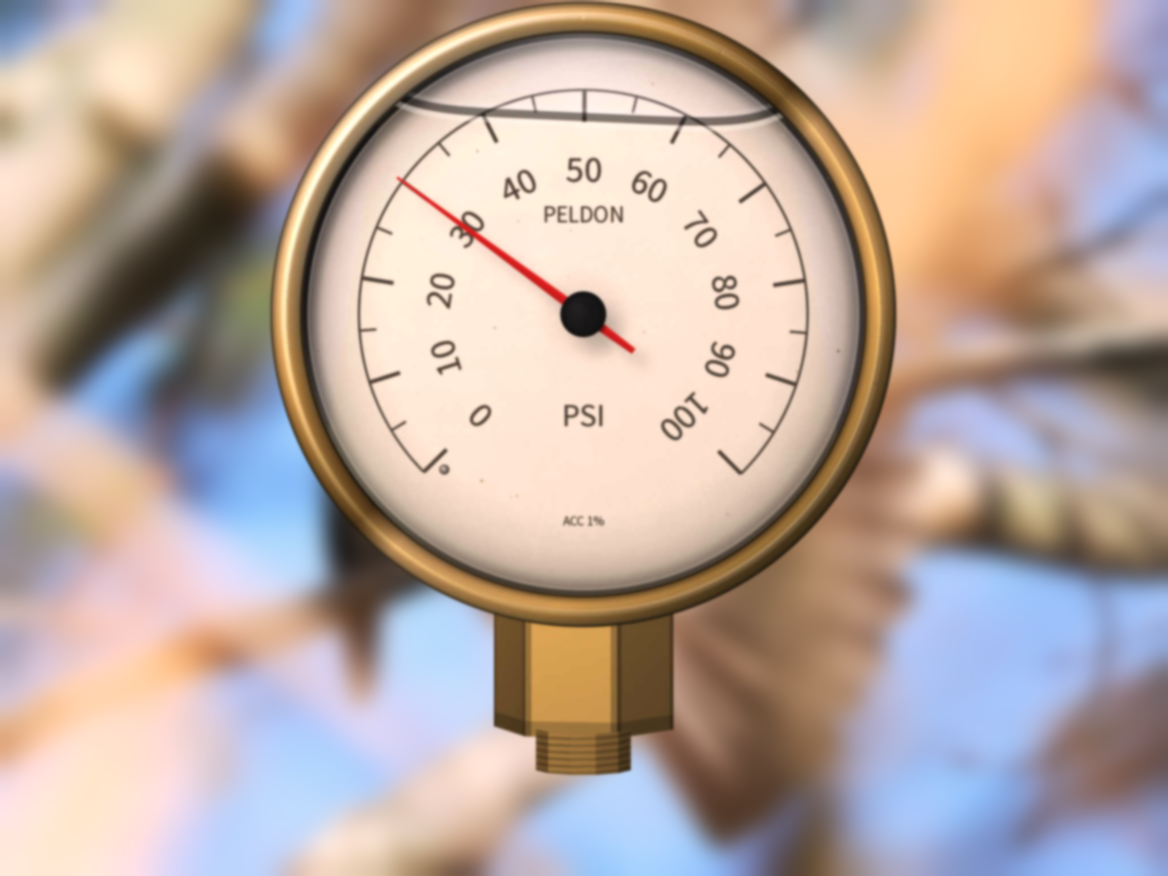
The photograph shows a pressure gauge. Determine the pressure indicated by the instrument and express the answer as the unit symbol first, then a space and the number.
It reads psi 30
